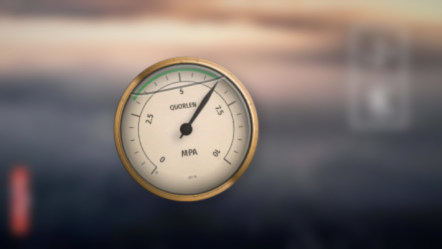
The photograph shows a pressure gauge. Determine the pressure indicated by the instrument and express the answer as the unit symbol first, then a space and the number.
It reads MPa 6.5
